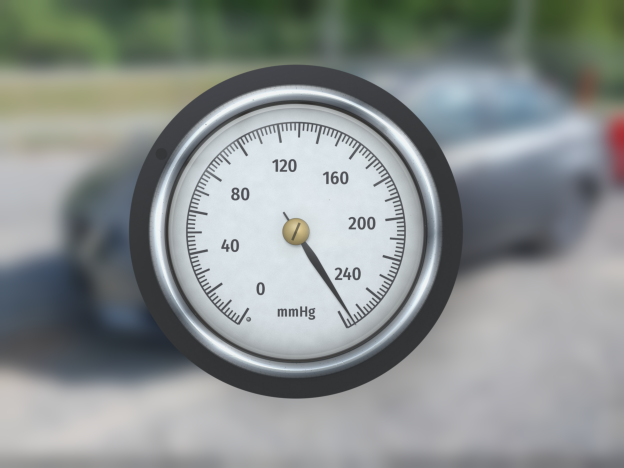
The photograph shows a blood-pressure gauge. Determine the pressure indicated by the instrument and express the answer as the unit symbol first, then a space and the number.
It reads mmHg 256
